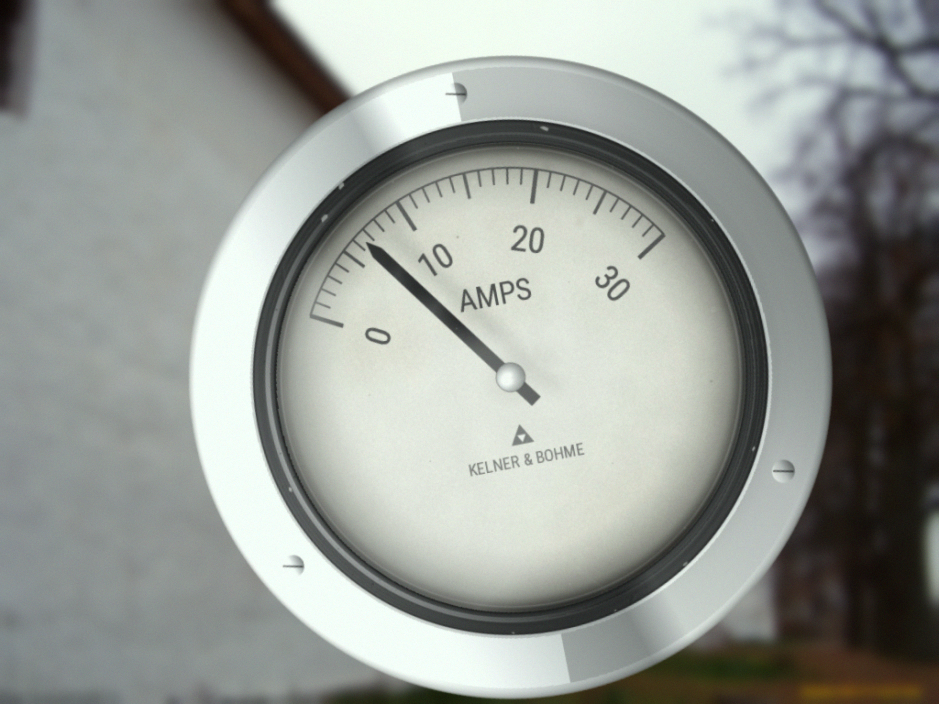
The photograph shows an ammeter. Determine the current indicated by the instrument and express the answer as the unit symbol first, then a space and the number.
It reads A 6.5
